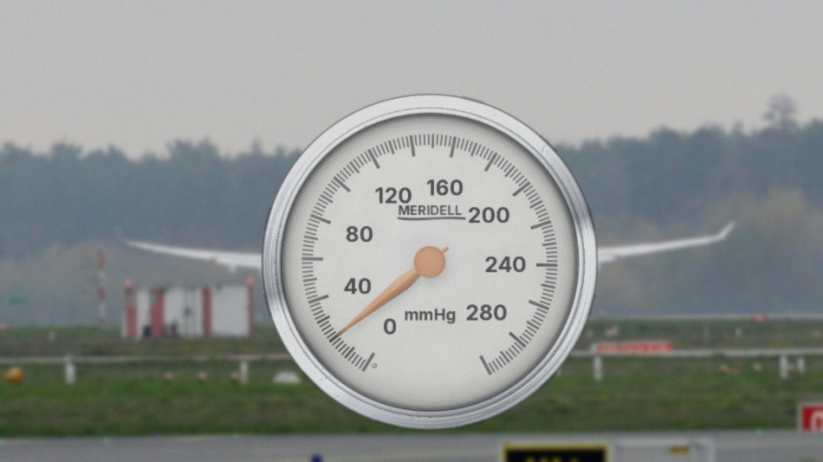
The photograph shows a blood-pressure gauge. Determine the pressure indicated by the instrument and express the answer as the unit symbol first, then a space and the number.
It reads mmHg 20
